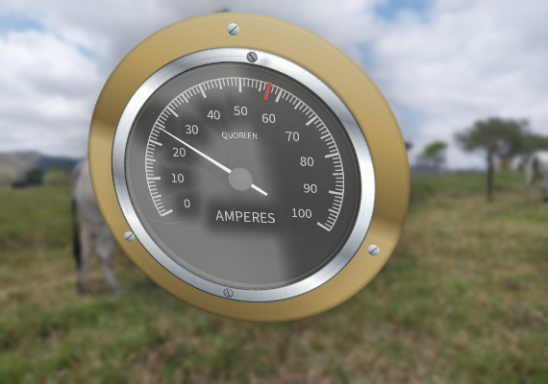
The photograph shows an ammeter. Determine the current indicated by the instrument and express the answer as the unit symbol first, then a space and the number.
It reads A 25
